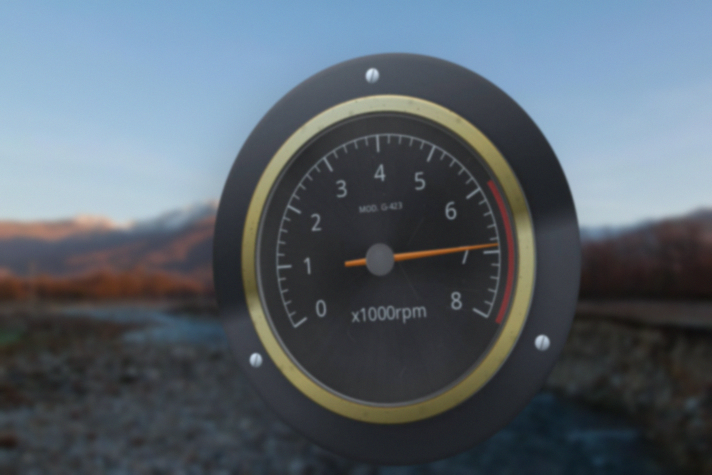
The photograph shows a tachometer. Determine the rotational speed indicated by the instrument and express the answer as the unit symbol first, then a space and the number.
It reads rpm 6900
